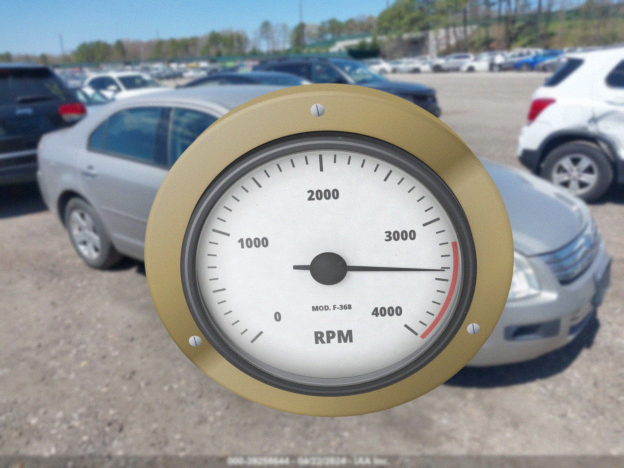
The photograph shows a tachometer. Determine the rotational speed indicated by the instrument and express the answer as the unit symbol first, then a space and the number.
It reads rpm 3400
